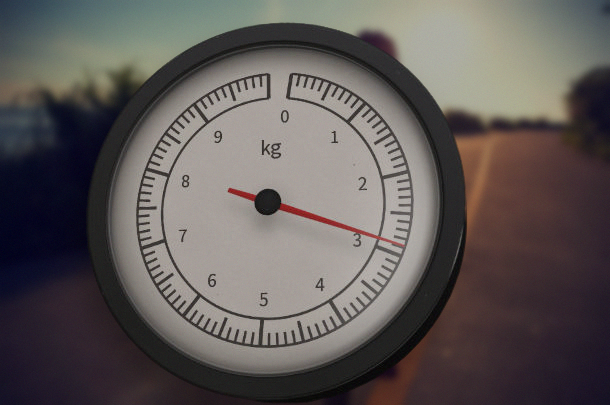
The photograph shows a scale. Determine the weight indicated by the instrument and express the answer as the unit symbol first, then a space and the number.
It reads kg 2.9
